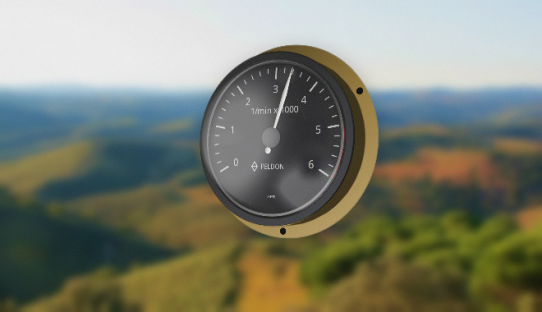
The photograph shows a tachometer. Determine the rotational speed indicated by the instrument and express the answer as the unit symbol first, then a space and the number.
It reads rpm 3400
